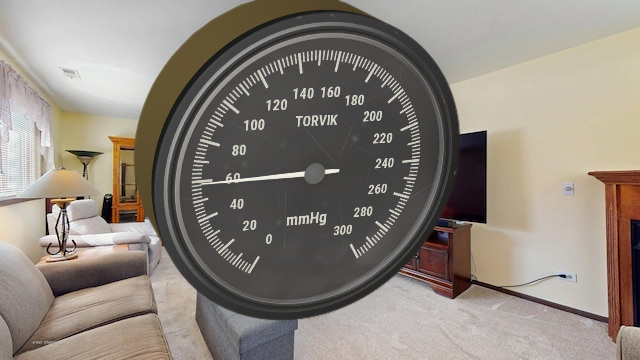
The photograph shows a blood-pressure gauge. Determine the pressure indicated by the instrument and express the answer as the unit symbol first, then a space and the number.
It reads mmHg 60
